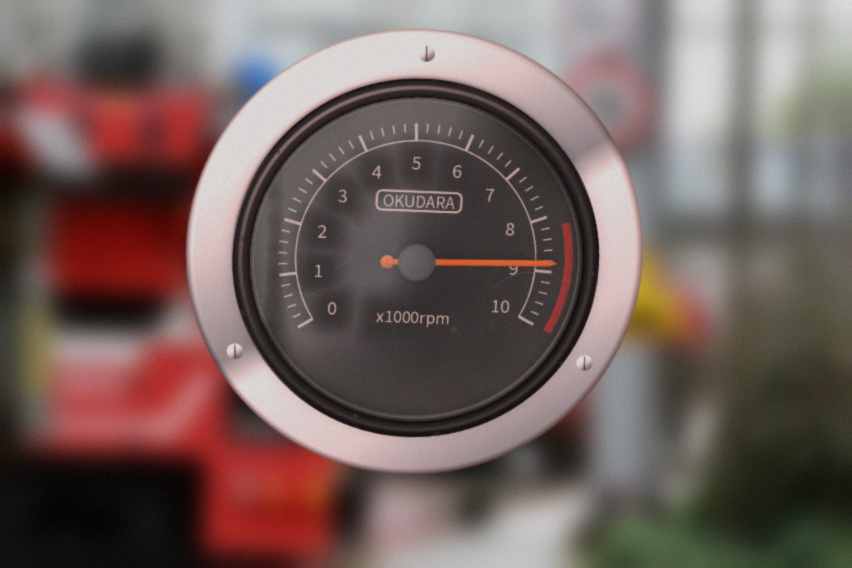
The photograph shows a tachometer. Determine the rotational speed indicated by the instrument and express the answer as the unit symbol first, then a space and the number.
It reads rpm 8800
